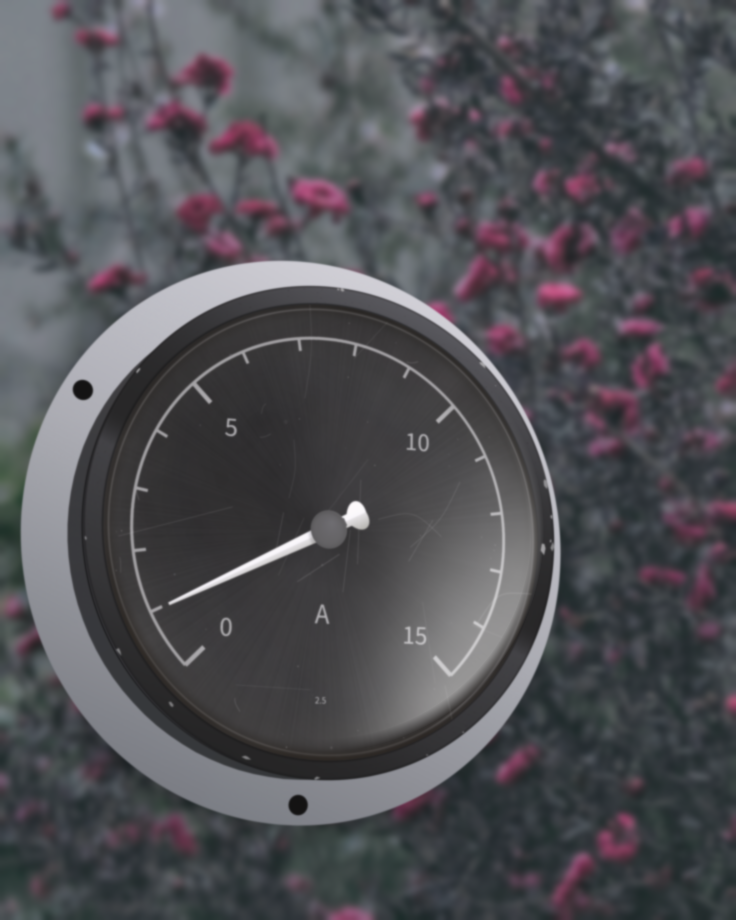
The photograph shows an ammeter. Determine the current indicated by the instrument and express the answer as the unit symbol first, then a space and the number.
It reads A 1
